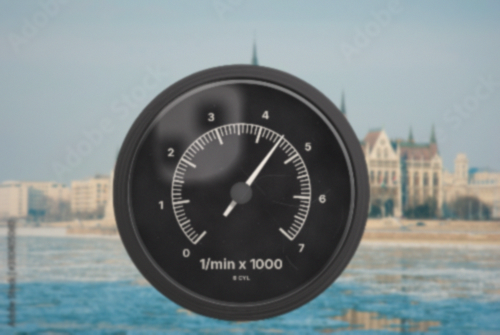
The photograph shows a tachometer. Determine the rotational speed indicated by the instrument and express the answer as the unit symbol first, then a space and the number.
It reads rpm 4500
